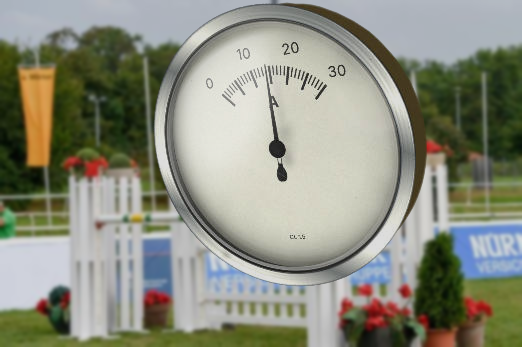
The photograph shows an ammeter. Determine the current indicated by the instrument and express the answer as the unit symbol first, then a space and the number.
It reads A 15
